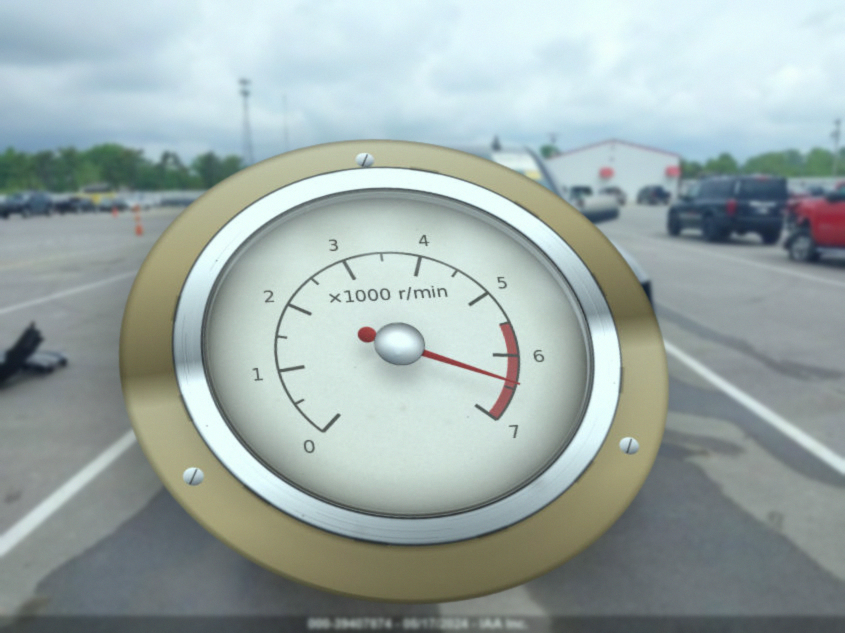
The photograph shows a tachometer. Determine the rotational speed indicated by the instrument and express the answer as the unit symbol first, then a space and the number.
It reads rpm 6500
